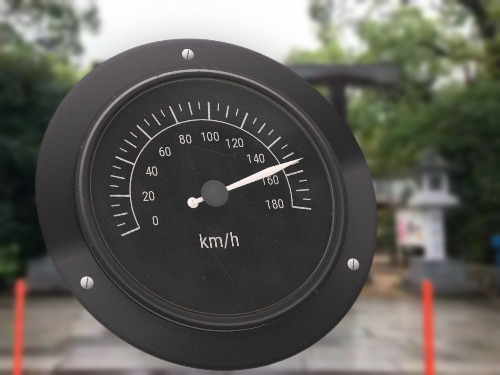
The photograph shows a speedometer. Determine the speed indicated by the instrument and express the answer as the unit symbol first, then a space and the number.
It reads km/h 155
